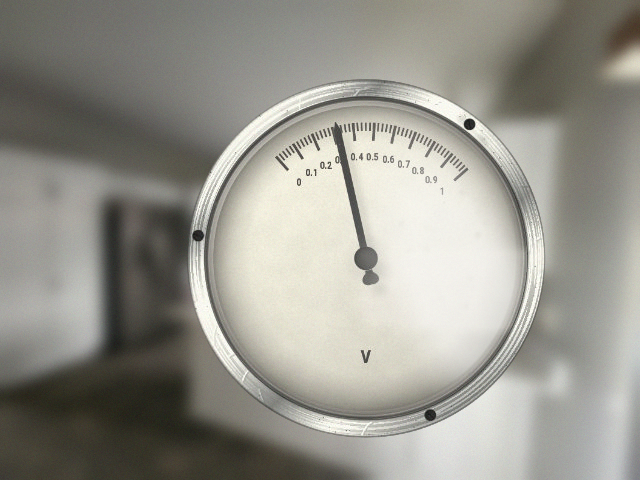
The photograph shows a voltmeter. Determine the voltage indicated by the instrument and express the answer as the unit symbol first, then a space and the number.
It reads V 0.32
